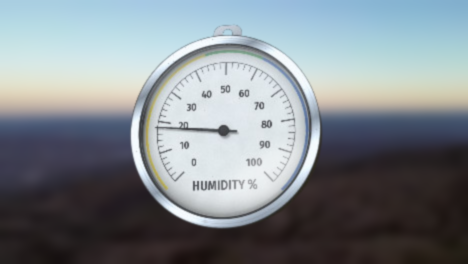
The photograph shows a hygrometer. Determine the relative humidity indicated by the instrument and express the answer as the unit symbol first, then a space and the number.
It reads % 18
